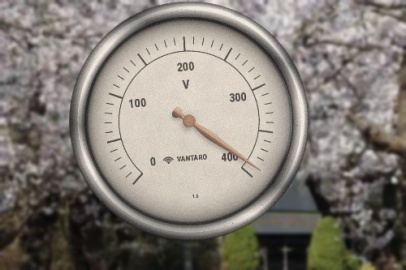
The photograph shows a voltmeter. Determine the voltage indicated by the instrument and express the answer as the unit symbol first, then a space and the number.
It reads V 390
